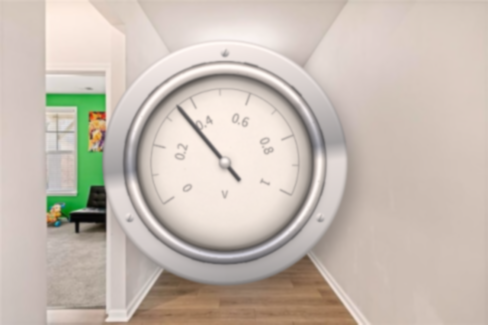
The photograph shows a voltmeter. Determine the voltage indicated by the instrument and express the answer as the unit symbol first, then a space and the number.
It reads V 0.35
